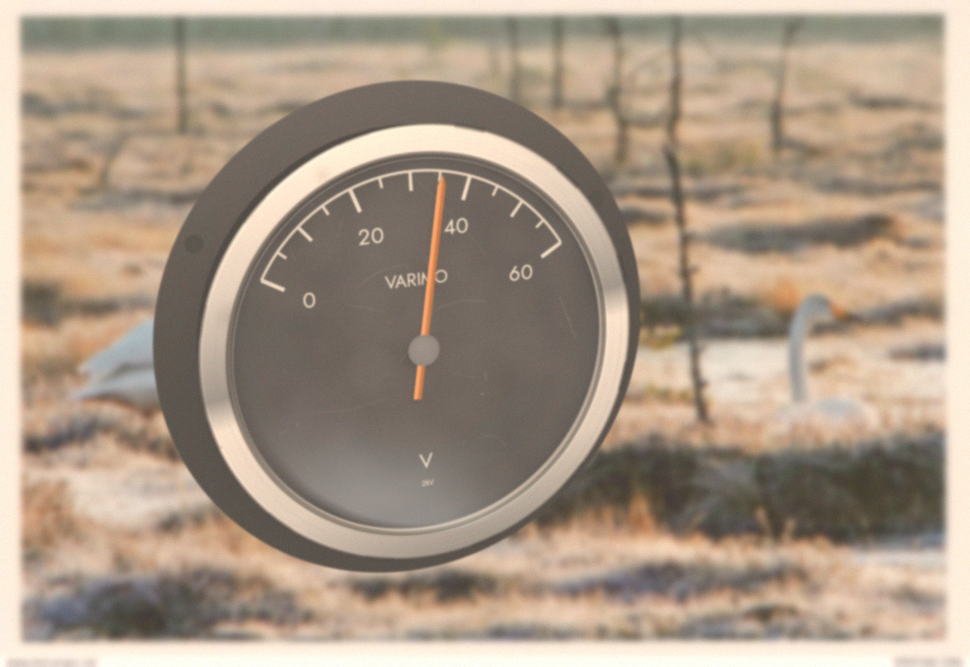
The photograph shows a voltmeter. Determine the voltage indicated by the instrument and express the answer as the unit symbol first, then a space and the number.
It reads V 35
